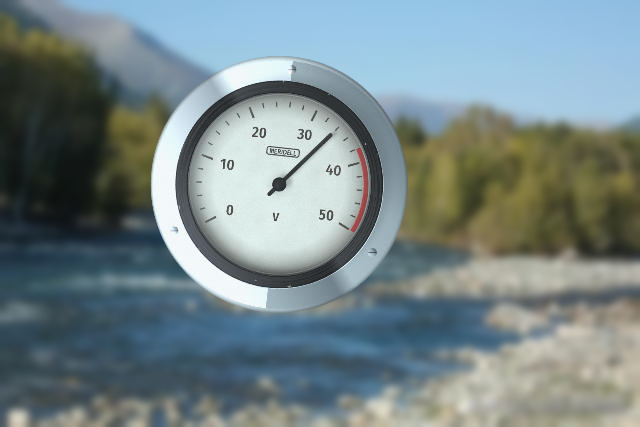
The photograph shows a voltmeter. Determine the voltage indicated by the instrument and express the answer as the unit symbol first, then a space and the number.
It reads V 34
